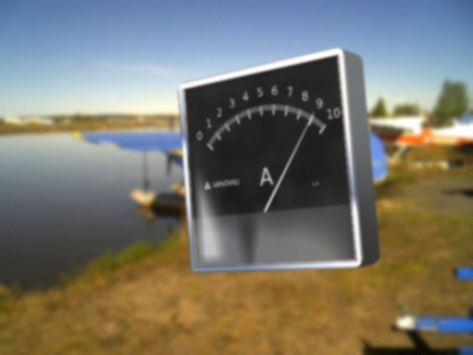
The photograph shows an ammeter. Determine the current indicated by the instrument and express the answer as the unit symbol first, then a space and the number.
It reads A 9
